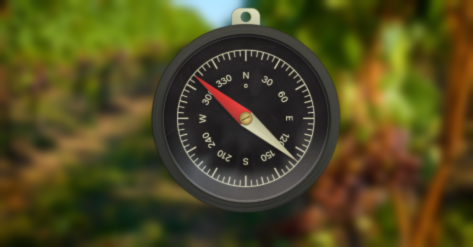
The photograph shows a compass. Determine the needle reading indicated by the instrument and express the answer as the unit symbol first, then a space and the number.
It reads ° 310
